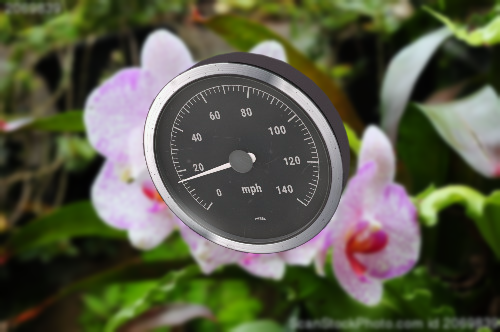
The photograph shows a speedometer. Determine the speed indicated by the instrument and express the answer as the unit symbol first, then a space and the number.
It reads mph 16
